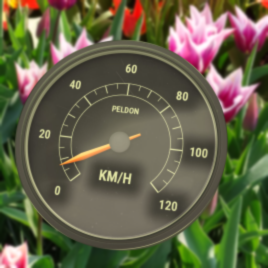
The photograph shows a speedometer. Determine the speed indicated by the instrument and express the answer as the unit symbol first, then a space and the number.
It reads km/h 7.5
